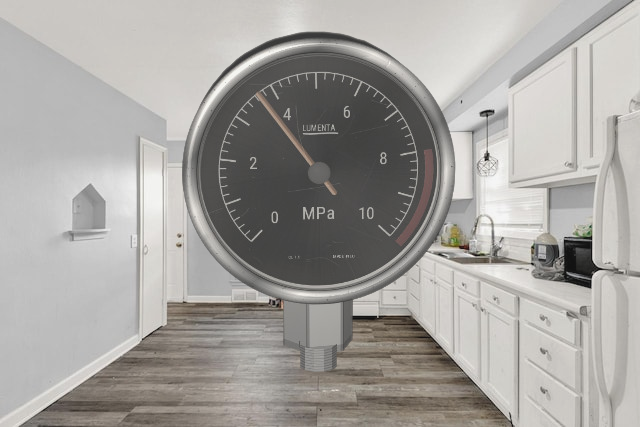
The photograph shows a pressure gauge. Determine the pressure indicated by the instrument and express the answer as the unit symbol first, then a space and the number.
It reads MPa 3.7
